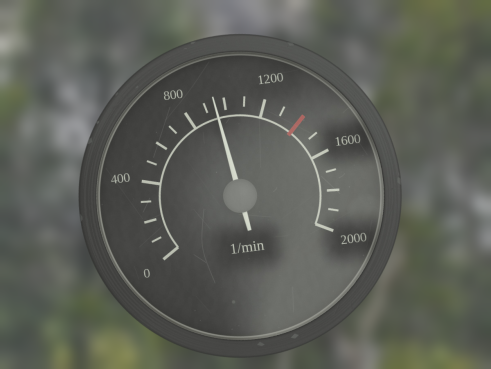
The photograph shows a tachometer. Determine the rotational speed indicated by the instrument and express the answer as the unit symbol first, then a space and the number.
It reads rpm 950
